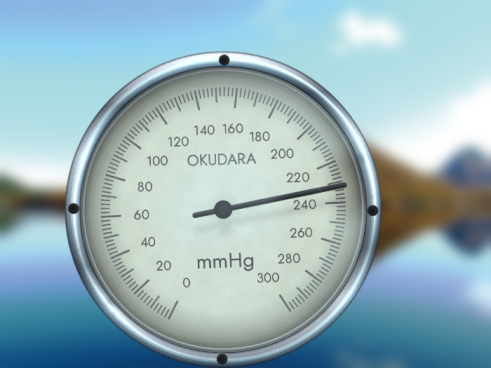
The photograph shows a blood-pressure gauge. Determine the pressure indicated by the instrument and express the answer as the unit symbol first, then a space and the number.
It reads mmHg 232
